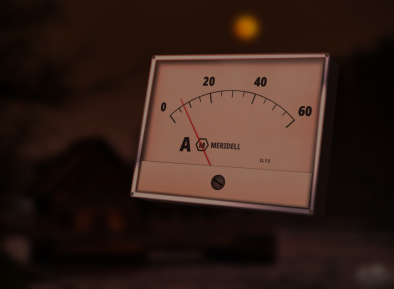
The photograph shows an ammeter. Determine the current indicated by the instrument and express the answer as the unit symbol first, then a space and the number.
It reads A 7.5
